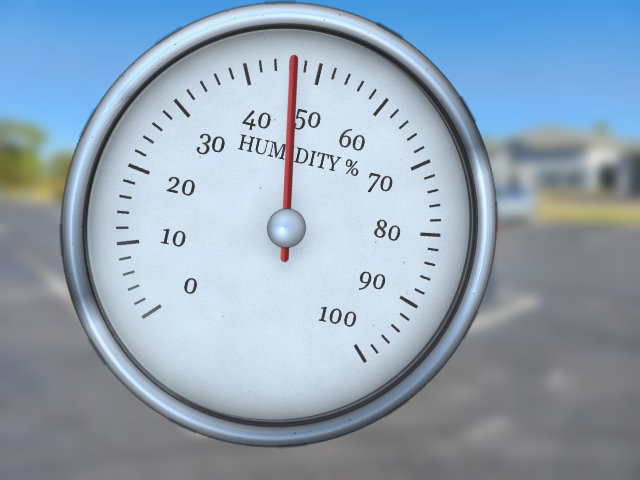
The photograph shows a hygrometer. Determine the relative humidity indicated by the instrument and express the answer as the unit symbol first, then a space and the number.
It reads % 46
